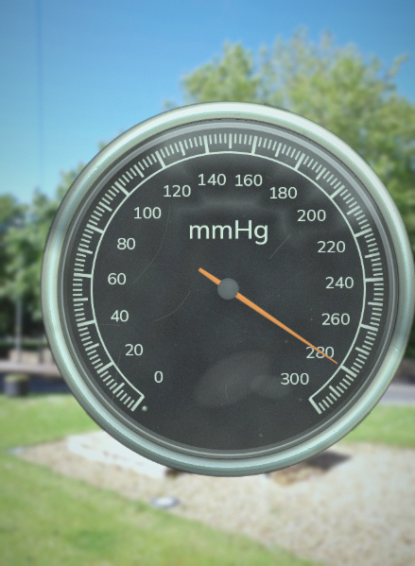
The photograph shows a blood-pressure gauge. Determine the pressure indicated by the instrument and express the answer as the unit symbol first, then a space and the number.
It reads mmHg 280
